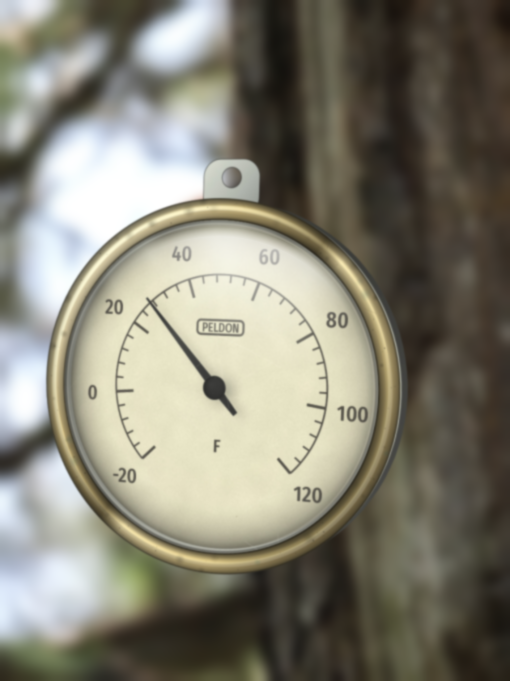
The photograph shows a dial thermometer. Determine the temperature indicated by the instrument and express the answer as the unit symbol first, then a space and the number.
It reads °F 28
